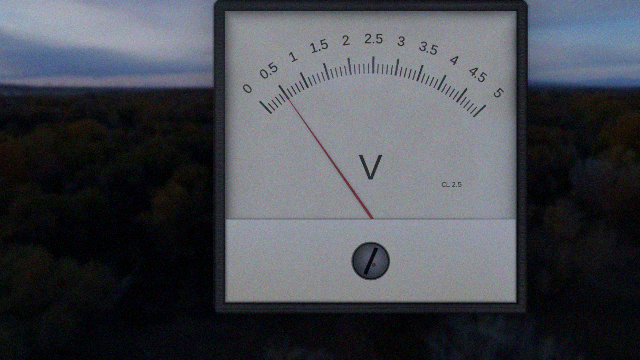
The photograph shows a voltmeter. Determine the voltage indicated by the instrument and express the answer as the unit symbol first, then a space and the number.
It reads V 0.5
